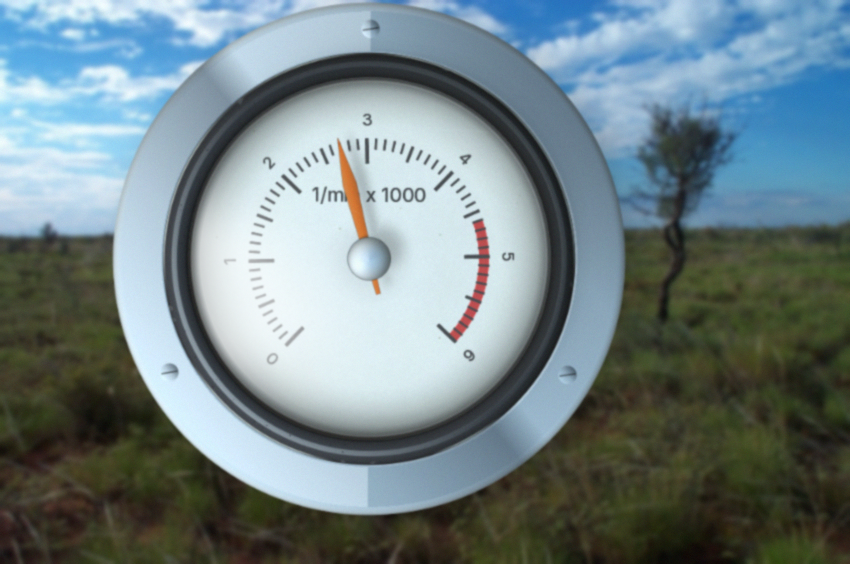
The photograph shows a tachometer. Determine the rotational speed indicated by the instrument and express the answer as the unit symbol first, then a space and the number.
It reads rpm 2700
